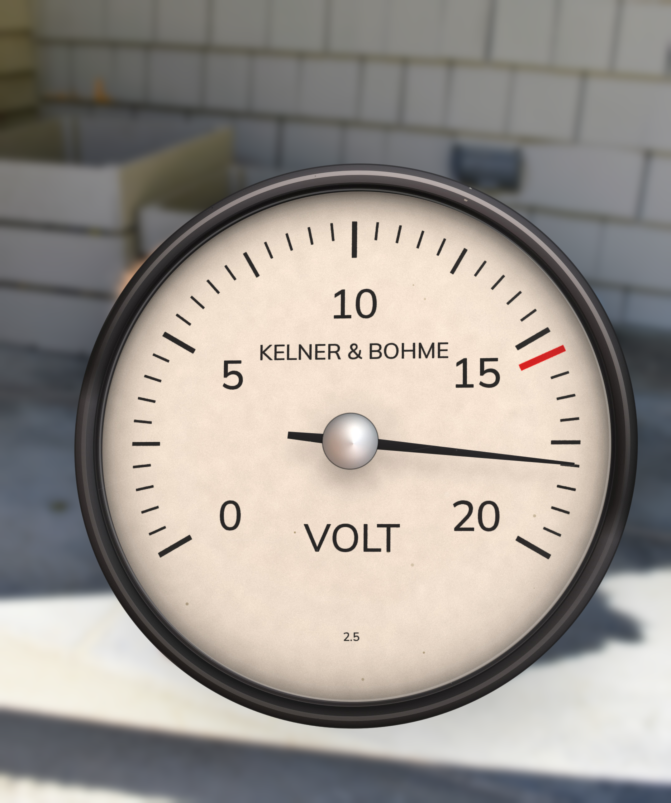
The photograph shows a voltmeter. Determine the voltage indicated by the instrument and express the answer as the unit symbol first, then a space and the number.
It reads V 18
